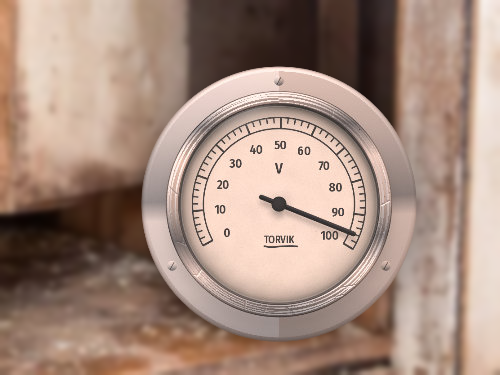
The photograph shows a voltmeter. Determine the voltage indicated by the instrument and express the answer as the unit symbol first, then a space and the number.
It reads V 96
